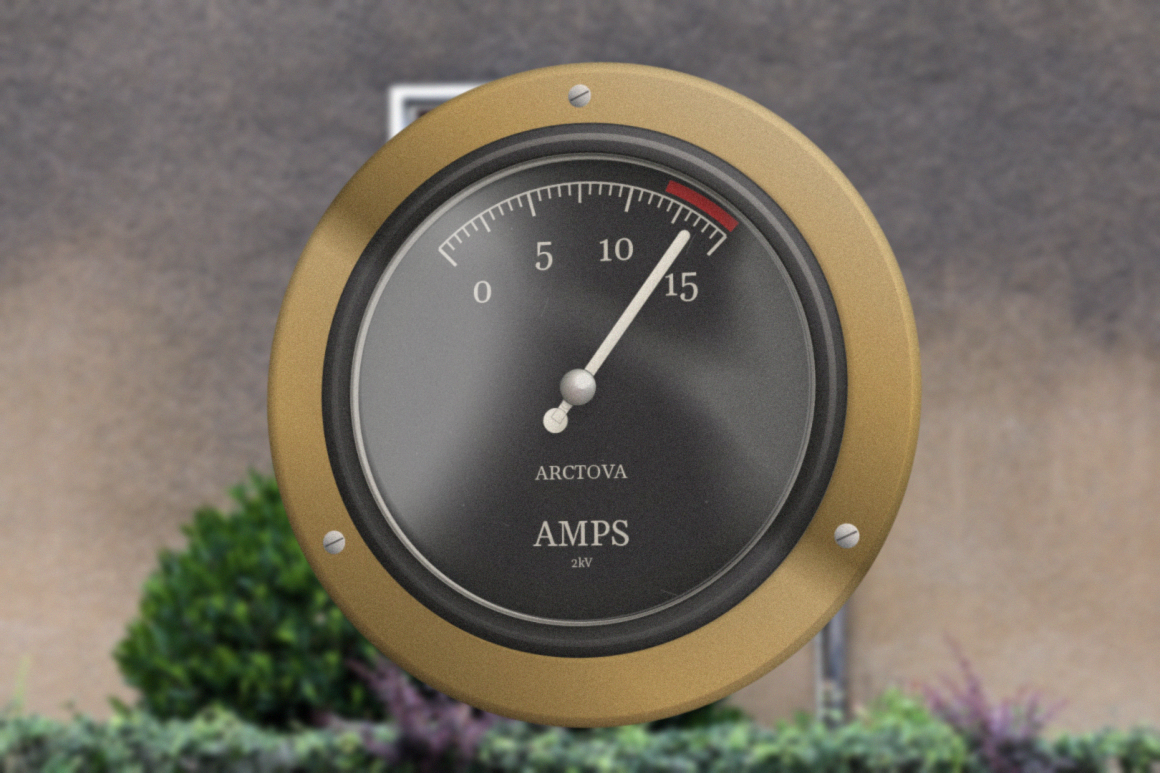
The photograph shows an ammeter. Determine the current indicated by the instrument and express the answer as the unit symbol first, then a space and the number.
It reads A 13.5
